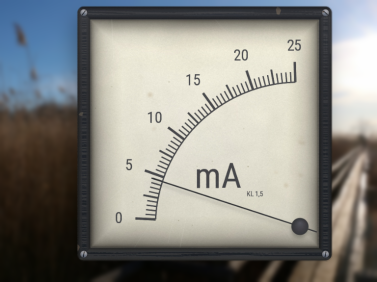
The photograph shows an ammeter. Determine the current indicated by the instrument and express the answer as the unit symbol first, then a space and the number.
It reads mA 4.5
